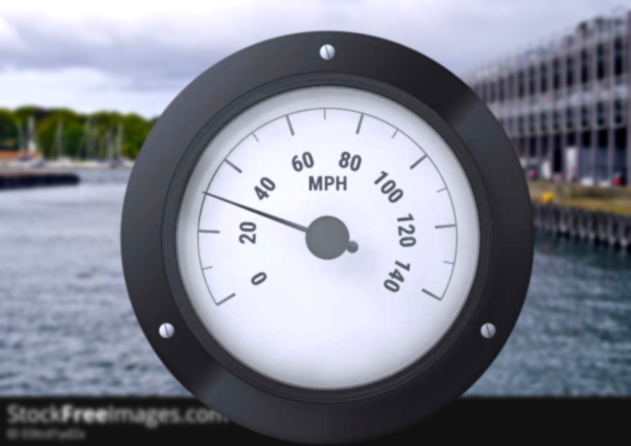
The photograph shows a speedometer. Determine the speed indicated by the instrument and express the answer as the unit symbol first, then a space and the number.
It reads mph 30
